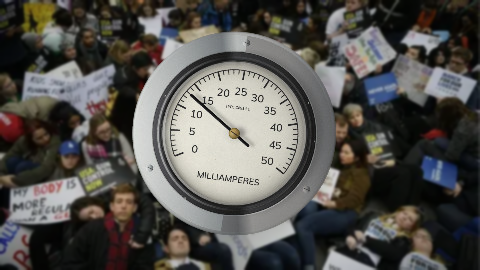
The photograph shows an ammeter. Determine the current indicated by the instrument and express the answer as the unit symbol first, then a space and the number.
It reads mA 13
